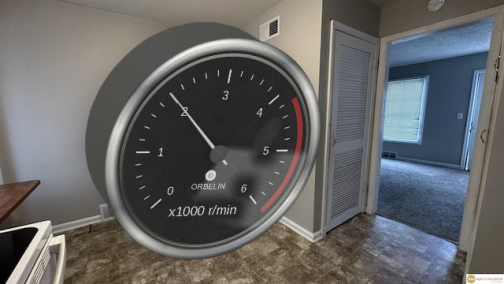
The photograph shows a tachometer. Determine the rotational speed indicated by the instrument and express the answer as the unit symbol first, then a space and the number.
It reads rpm 2000
